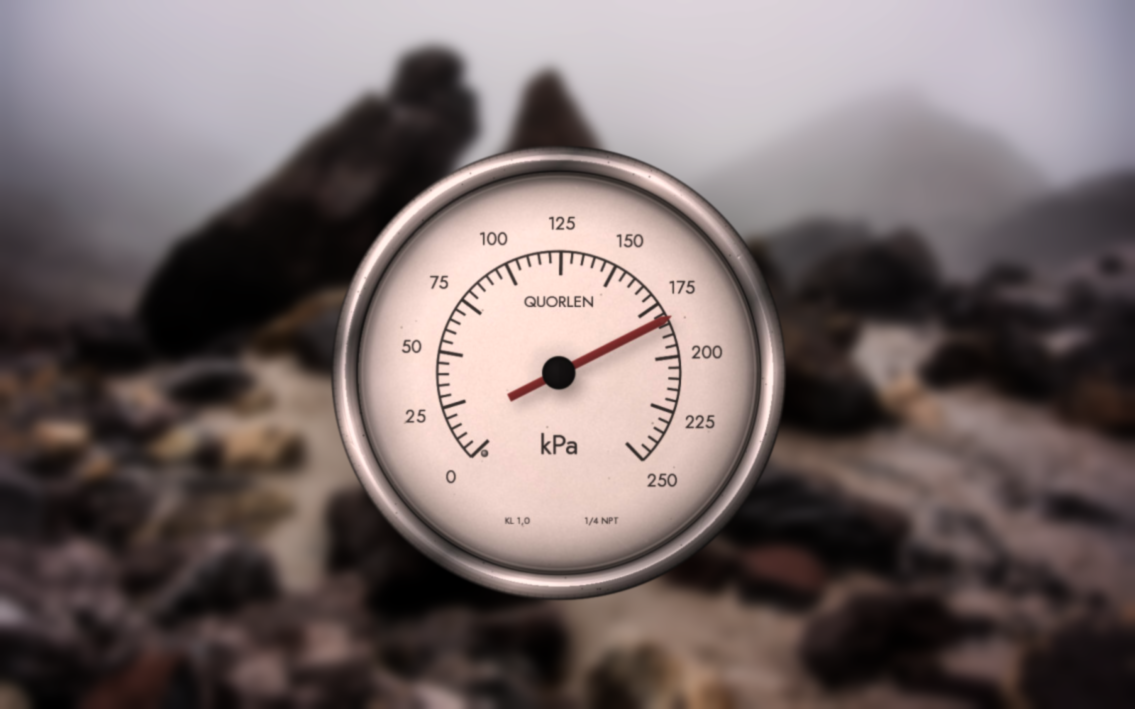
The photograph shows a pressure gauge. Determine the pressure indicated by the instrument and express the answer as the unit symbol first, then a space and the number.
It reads kPa 182.5
